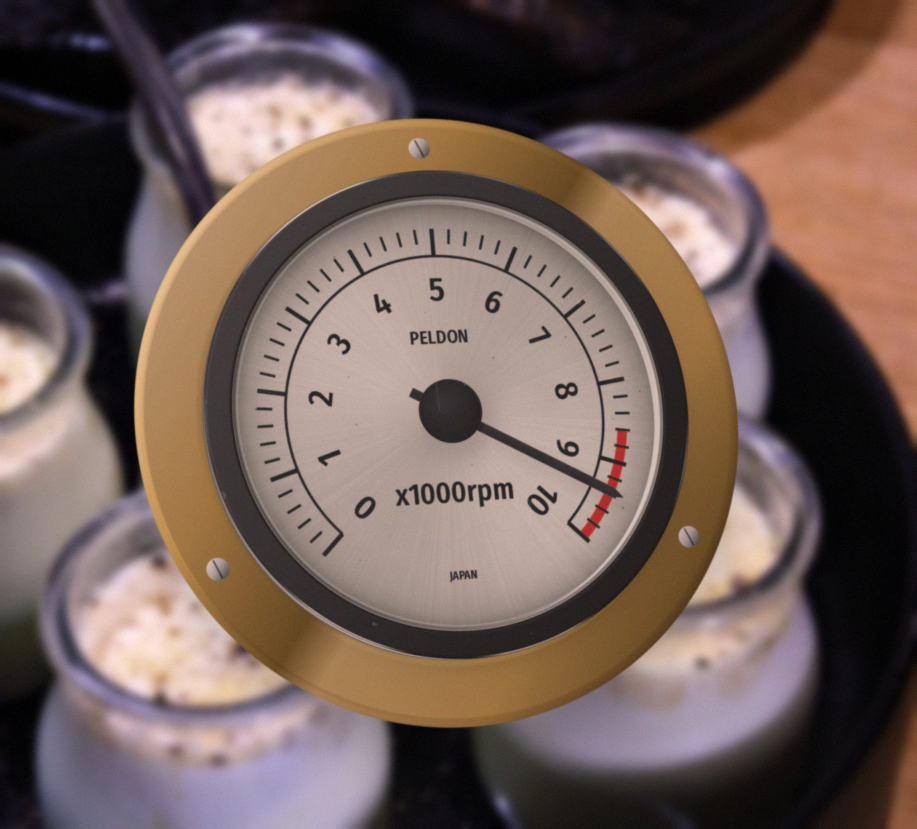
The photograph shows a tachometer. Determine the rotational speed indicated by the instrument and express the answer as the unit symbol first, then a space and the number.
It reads rpm 9400
